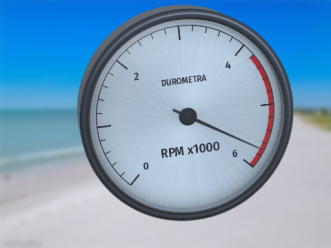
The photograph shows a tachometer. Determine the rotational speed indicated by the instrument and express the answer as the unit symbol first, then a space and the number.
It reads rpm 5700
